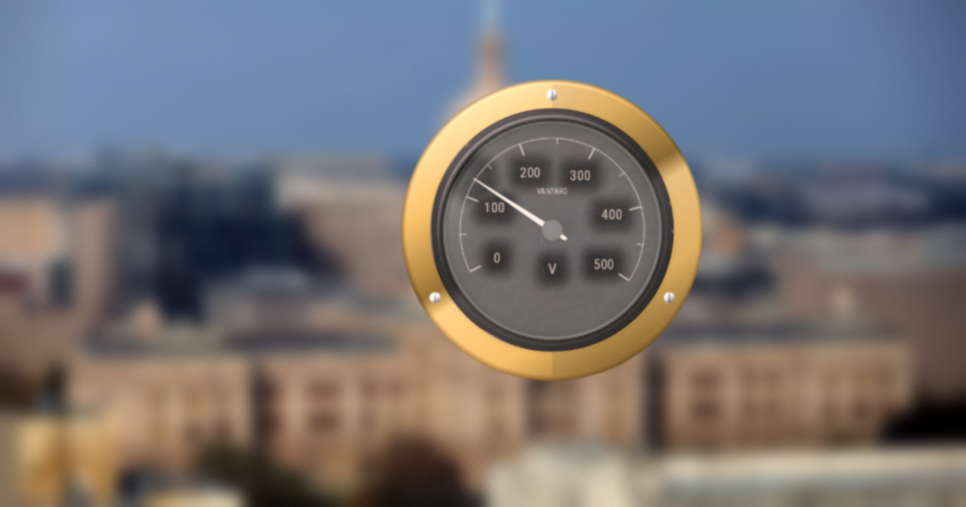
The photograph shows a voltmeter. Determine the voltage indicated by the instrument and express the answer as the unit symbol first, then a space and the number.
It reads V 125
